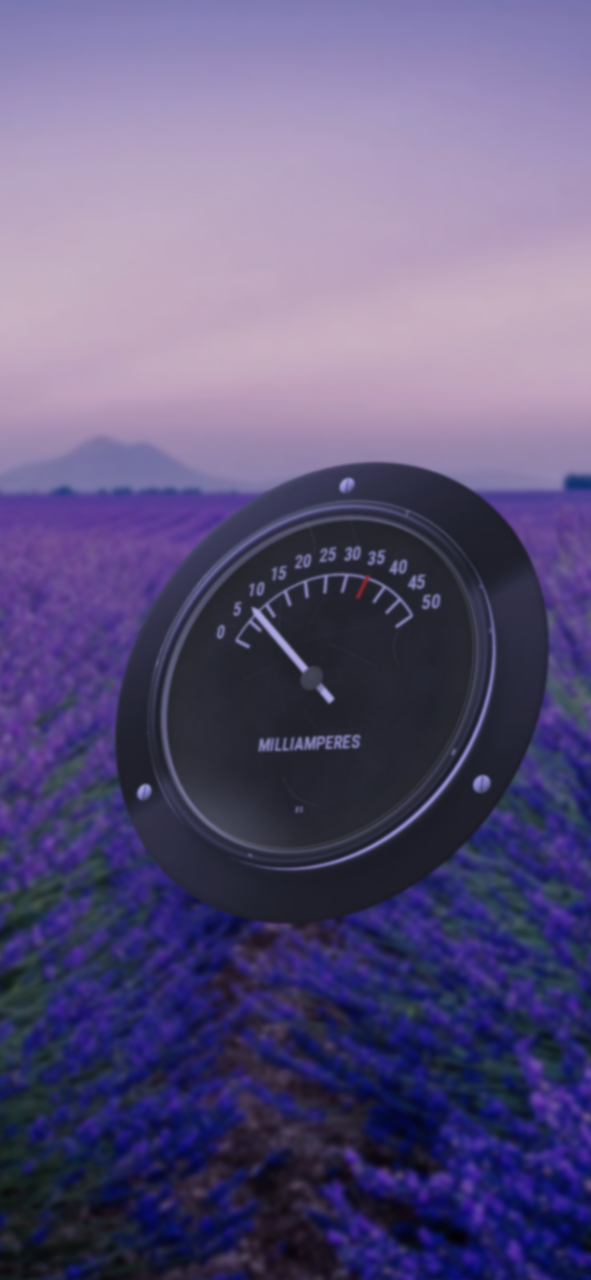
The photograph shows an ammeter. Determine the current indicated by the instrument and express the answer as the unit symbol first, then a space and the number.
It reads mA 7.5
